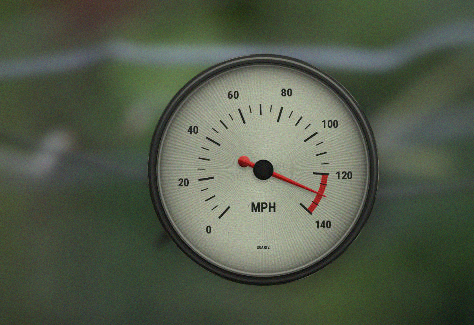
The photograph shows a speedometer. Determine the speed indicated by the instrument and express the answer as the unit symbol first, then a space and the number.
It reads mph 130
